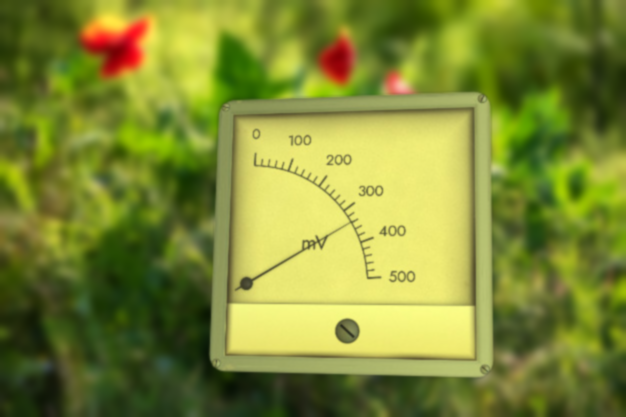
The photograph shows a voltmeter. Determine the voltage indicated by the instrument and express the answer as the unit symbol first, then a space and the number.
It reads mV 340
